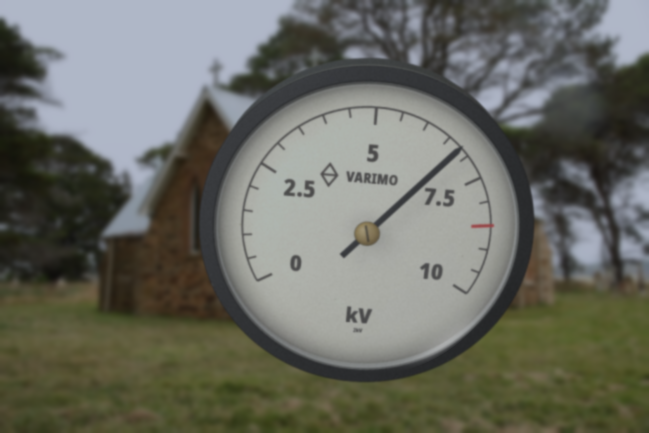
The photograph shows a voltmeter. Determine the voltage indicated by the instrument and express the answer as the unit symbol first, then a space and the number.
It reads kV 6.75
